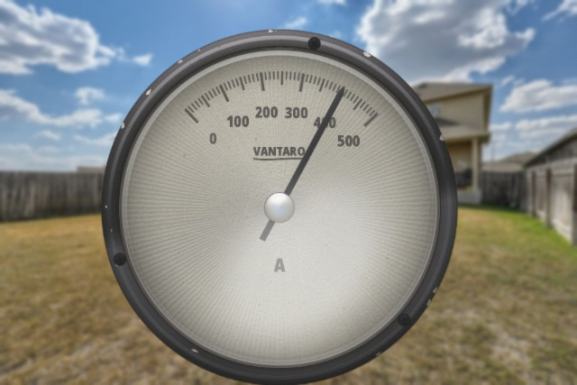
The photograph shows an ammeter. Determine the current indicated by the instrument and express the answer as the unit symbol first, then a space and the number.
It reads A 400
